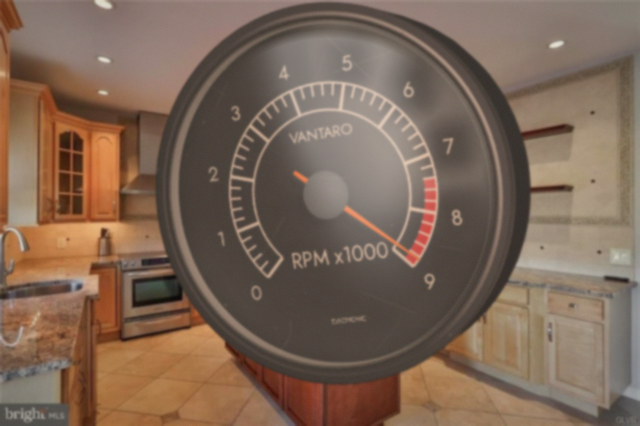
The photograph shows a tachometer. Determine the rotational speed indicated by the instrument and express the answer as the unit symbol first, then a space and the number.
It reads rpm 8800
